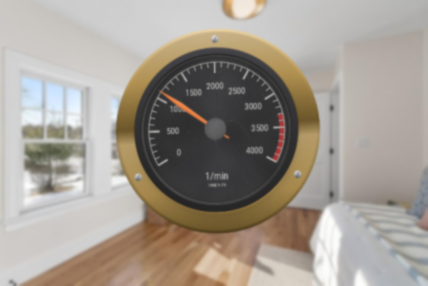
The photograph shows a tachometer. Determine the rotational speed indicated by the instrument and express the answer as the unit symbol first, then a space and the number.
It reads rpm 1100
